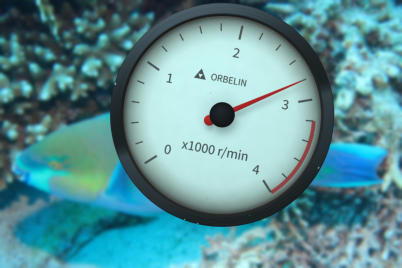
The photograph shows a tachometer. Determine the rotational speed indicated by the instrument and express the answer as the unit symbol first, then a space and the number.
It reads rpm 2800
